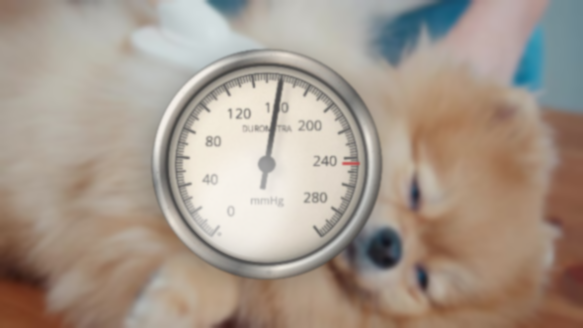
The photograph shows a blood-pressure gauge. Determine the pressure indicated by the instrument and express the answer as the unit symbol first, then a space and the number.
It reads mmHg 160
